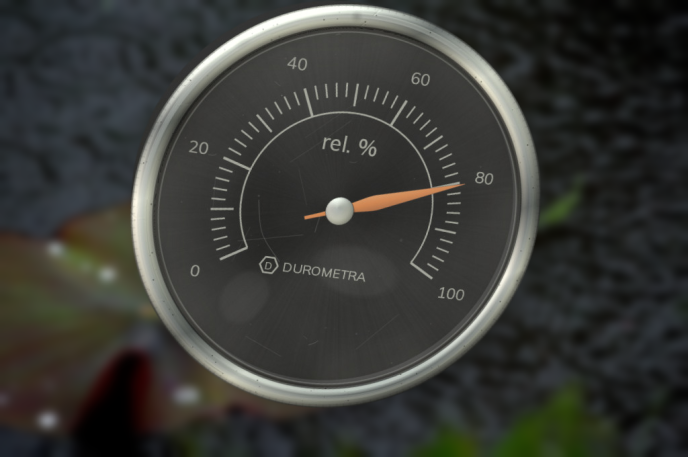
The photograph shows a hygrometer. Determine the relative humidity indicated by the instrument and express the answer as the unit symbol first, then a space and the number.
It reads % 80
